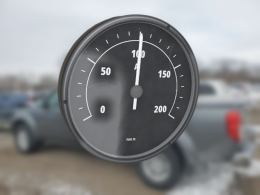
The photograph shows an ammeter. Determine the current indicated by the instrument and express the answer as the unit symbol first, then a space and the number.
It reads A 100
